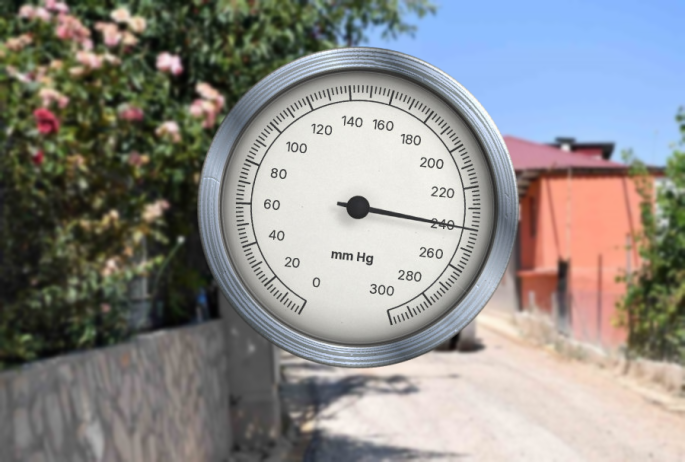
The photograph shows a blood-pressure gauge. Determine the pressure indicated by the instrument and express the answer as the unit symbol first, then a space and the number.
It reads mmHg 240
